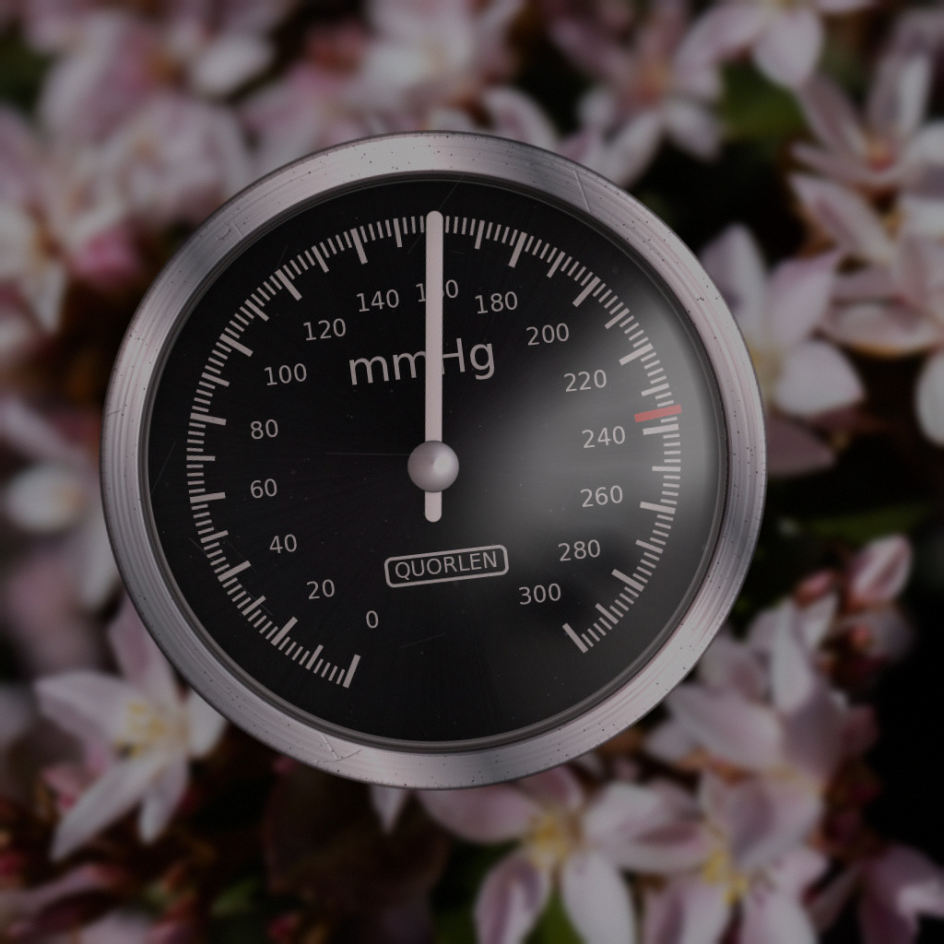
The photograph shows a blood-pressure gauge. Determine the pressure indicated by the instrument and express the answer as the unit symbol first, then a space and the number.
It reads mmHg 159
